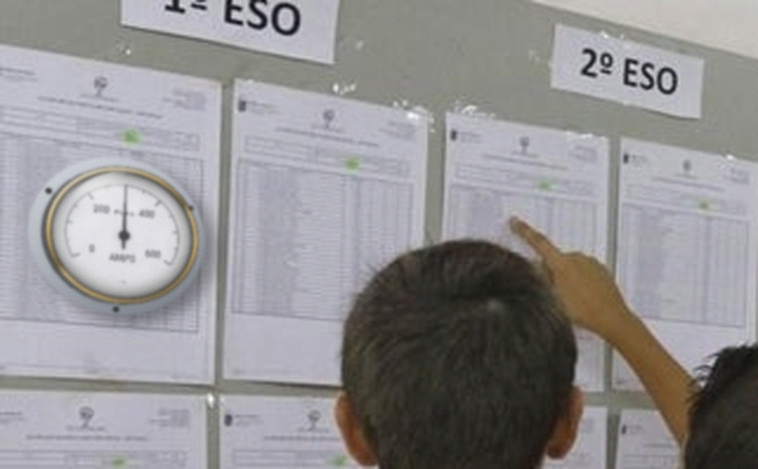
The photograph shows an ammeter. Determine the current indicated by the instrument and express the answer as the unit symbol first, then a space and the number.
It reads A 300
